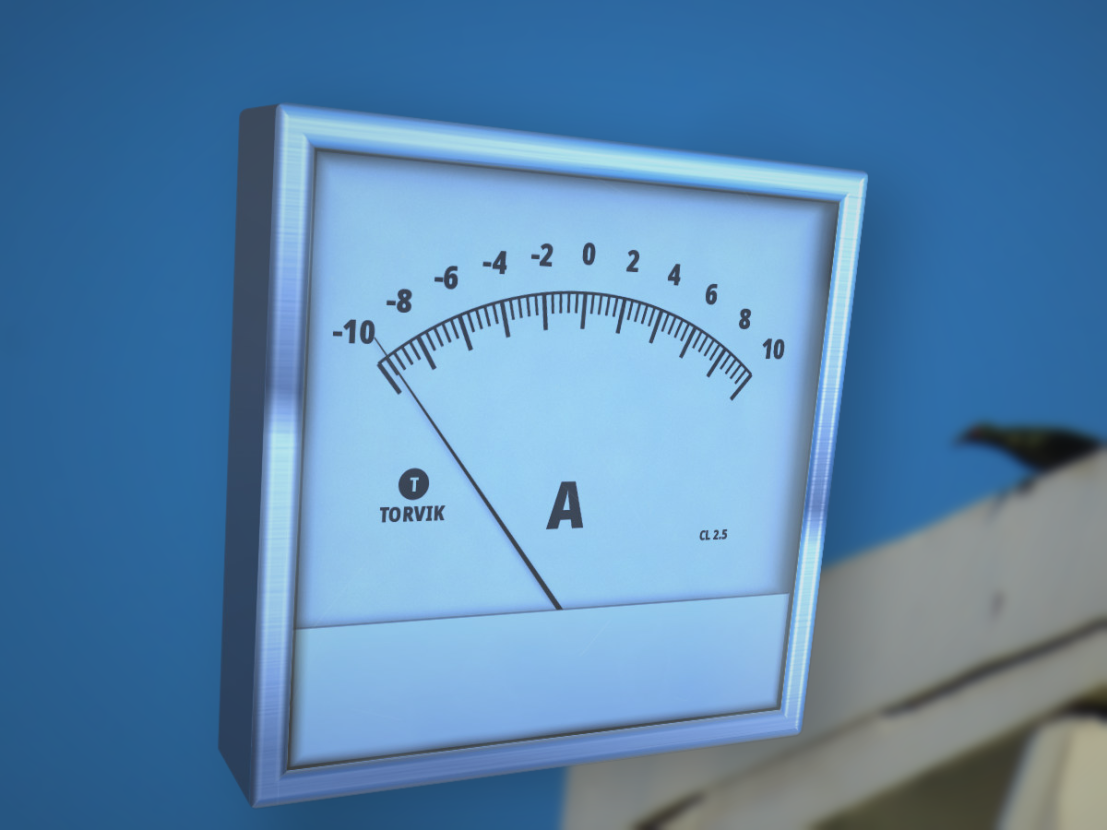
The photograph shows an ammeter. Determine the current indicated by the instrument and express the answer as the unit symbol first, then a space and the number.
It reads A -9.6
